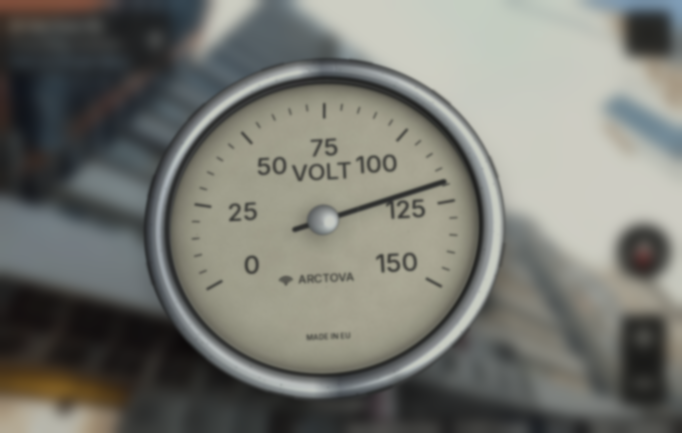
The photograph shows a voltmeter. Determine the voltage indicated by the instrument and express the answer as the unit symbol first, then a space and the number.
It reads V 120
